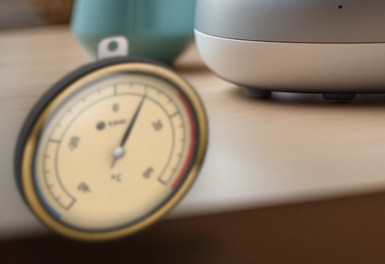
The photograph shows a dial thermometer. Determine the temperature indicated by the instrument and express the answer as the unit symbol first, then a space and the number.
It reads °C 8
